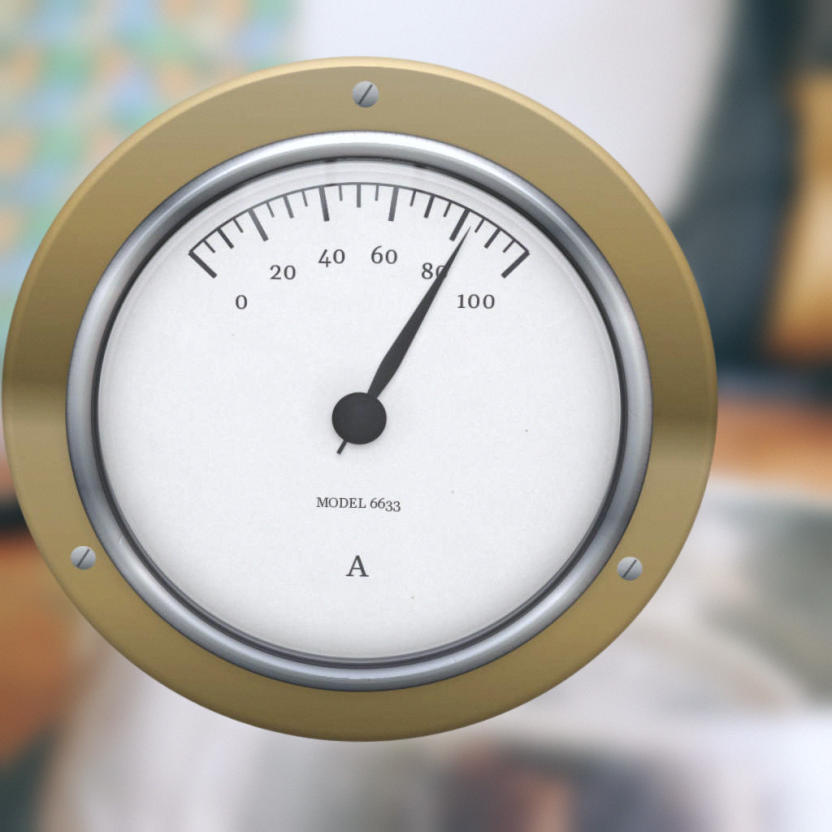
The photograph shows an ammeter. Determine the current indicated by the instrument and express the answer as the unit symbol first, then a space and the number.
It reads A 82.5
